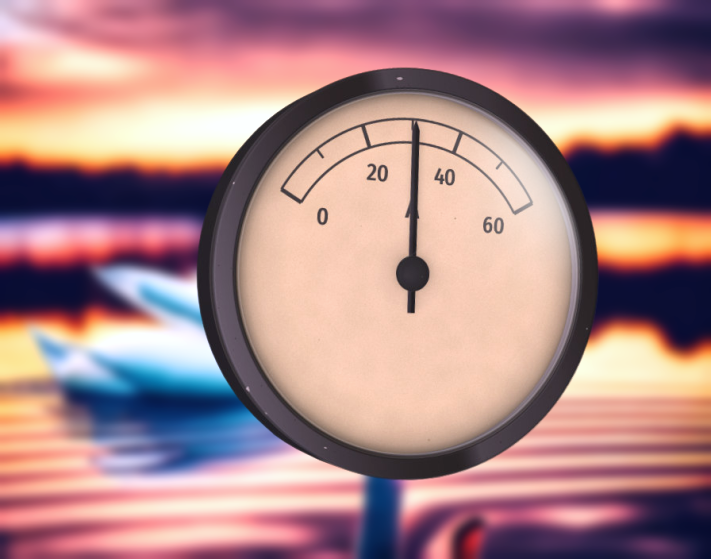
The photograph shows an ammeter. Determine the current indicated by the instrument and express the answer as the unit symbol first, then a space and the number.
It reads A 30
